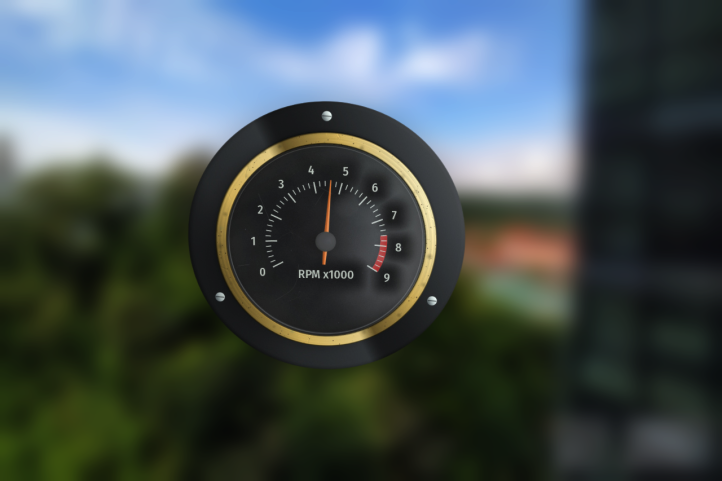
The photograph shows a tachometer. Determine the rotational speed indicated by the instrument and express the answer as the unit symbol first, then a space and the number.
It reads rpm 4600
